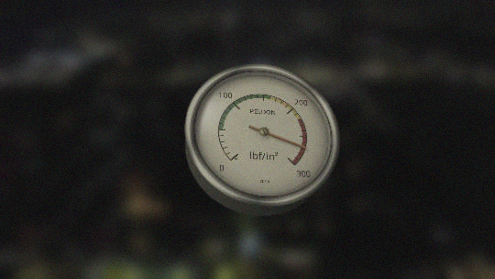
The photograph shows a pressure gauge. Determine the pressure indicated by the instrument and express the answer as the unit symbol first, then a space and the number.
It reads psi 270
